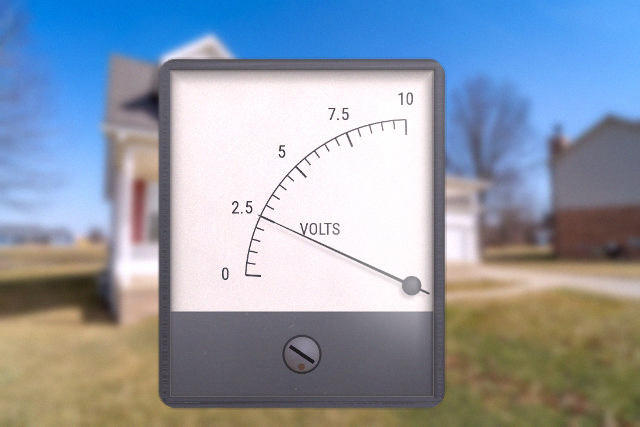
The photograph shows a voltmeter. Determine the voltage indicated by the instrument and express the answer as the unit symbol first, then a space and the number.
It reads V 2.5
